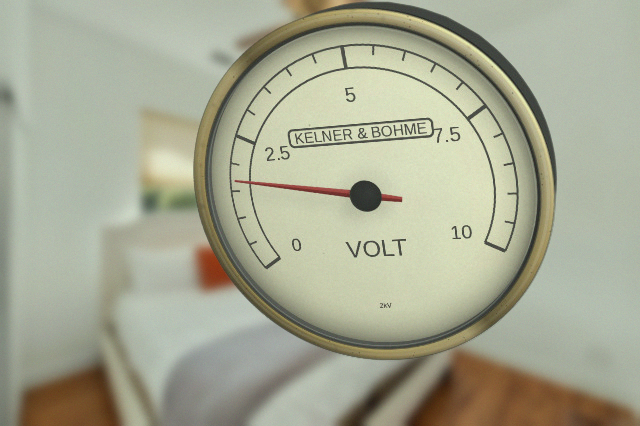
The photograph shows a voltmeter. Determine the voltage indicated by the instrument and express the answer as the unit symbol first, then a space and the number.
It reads V 1.75
